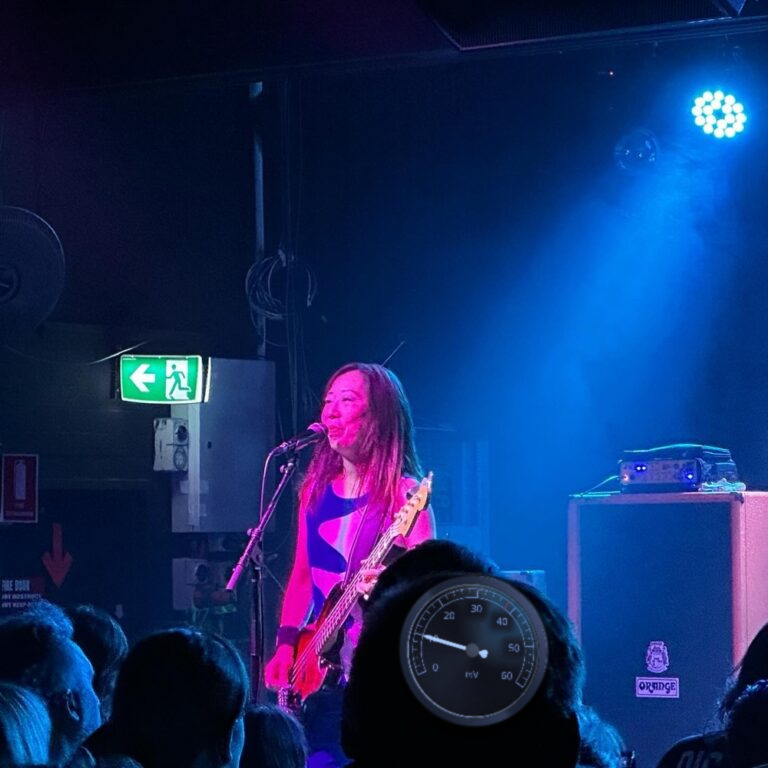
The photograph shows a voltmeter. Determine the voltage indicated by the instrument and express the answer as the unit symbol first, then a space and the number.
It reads mV 10
